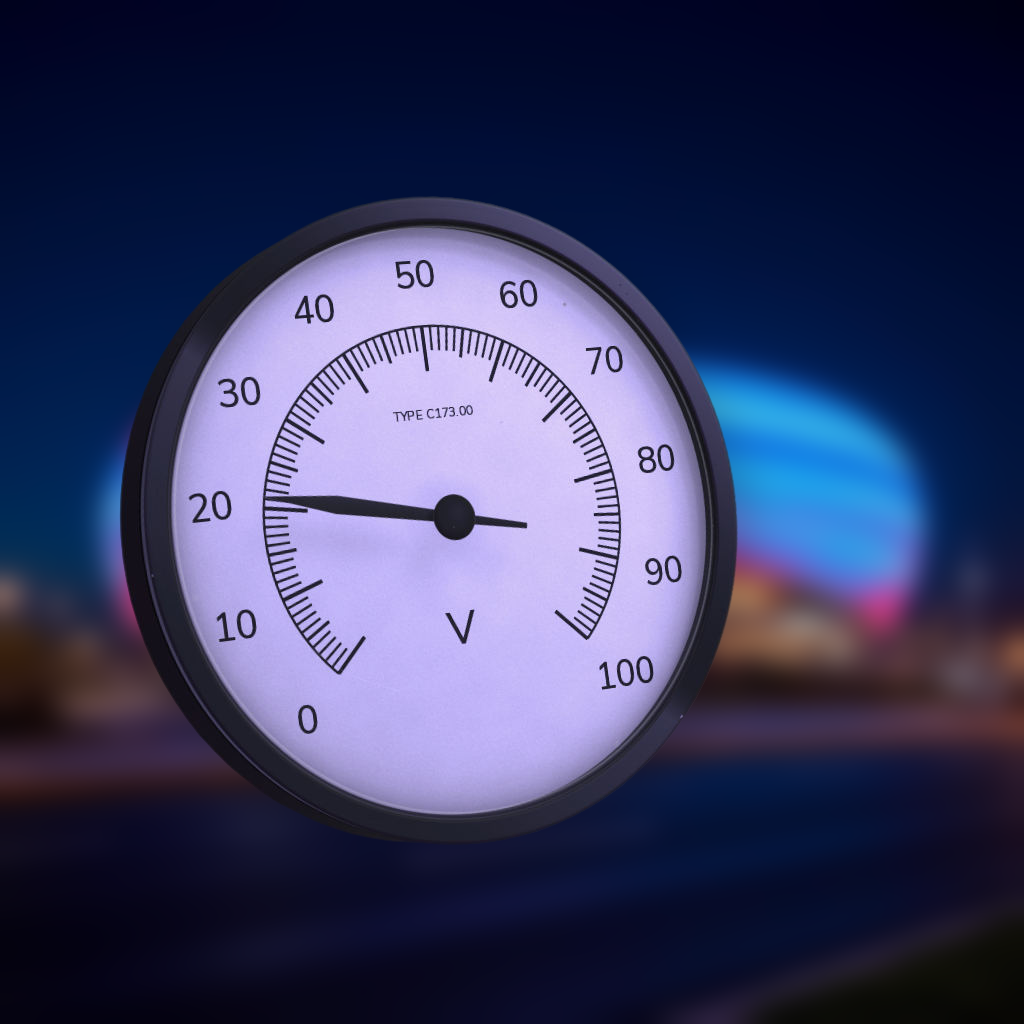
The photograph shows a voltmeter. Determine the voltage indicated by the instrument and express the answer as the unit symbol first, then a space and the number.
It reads V 21
